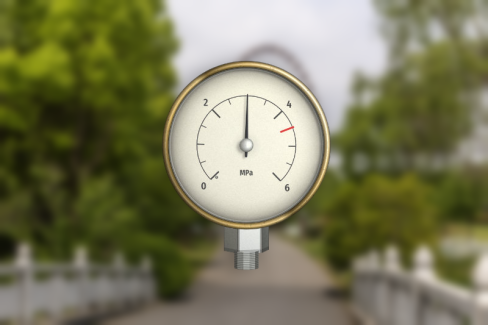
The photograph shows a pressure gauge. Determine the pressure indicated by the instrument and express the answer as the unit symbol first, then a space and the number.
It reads MPa 3
